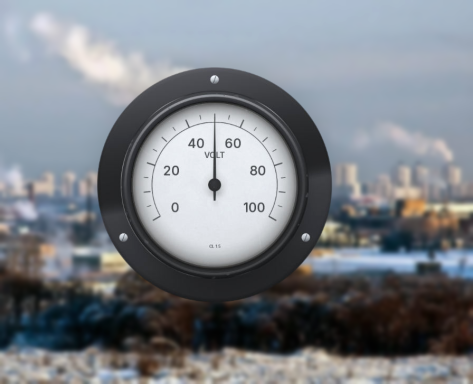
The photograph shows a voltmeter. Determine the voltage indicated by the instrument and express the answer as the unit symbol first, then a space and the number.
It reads V 50
